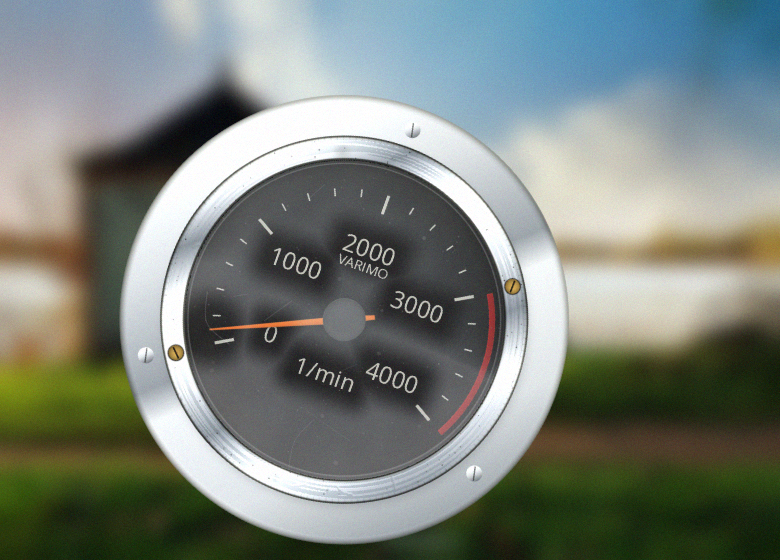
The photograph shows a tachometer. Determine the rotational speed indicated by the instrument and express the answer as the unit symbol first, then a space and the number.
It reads rpm 100
